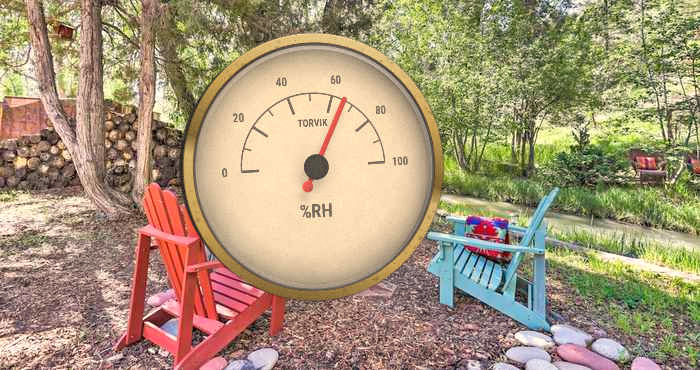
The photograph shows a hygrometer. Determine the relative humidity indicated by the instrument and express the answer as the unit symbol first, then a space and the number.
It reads % 65
